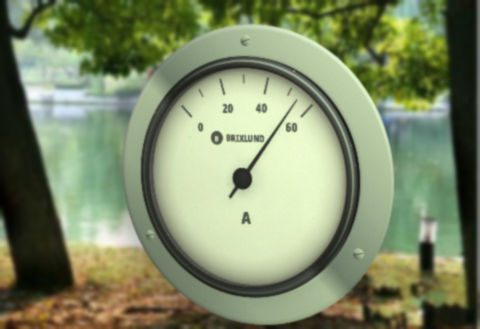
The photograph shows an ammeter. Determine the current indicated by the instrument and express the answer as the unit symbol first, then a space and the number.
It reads A 55
